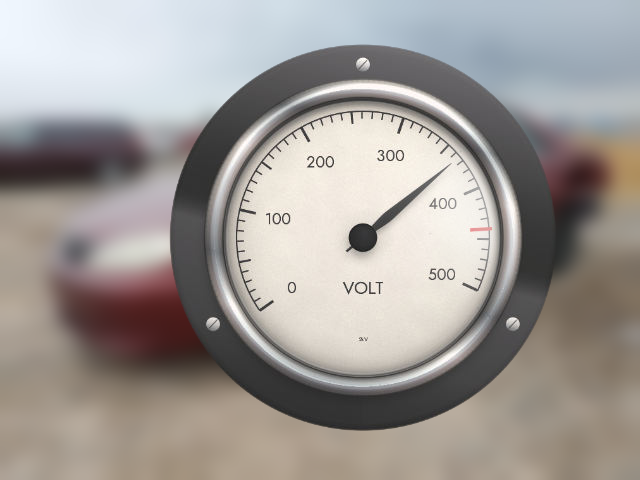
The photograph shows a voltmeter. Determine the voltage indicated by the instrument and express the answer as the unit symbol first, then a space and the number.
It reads V 365
